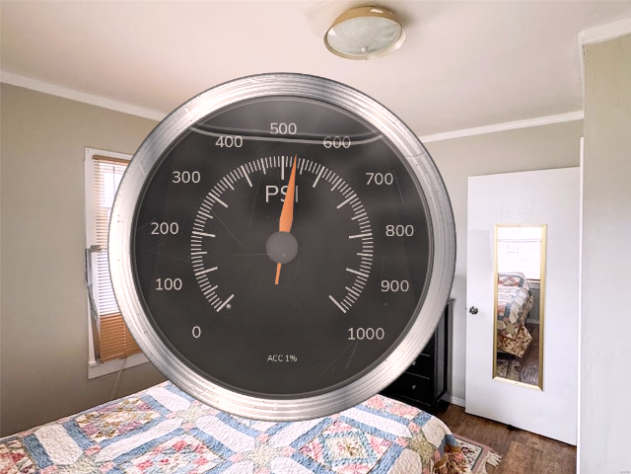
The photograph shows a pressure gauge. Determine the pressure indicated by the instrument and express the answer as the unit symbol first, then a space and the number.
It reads psi 530
